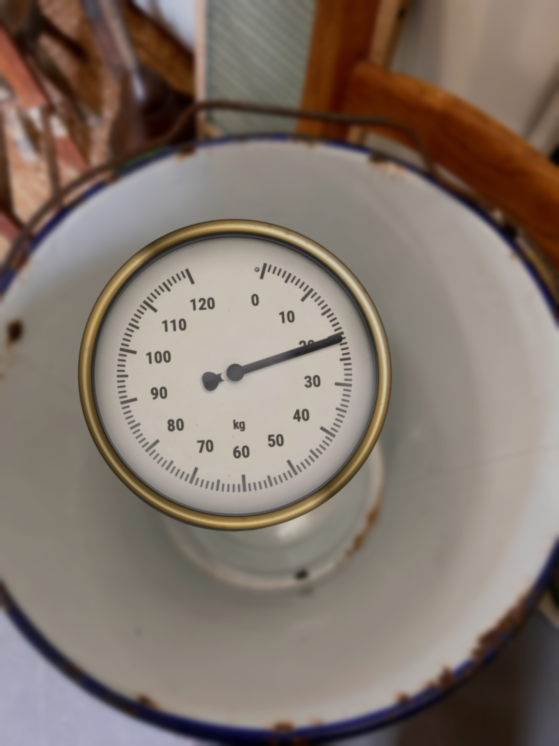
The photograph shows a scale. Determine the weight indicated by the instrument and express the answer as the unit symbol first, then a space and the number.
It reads kg 21
